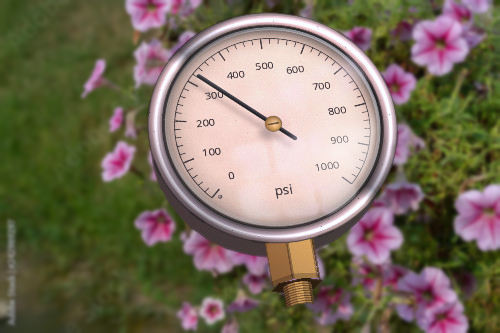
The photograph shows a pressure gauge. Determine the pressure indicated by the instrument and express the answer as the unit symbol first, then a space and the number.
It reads psi 320
